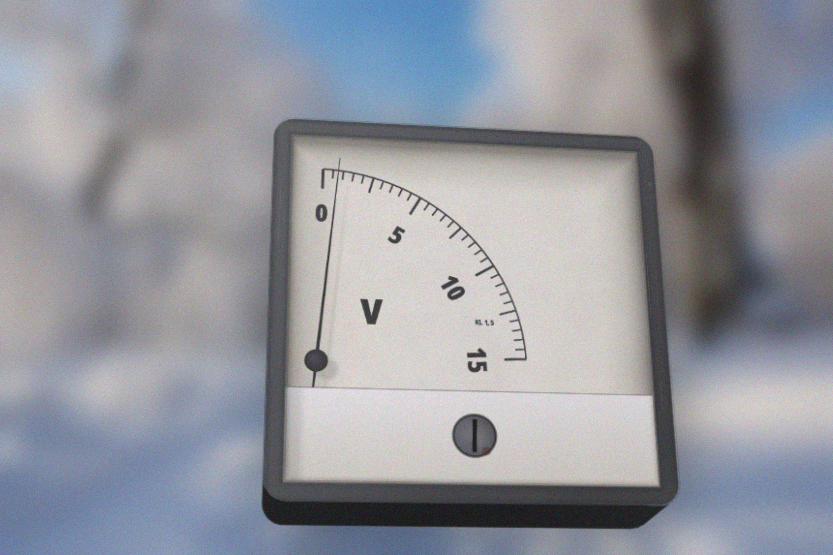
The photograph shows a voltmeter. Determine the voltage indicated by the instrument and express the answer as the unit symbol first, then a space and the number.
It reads V 0.75
